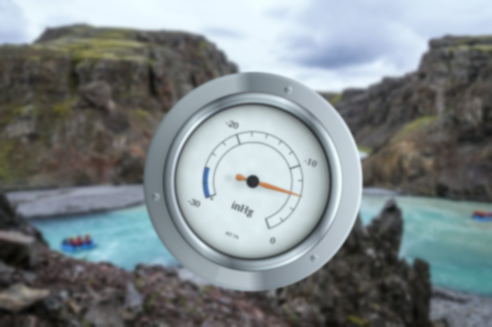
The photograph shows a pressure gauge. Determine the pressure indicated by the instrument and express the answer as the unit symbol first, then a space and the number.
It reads inHg -6
